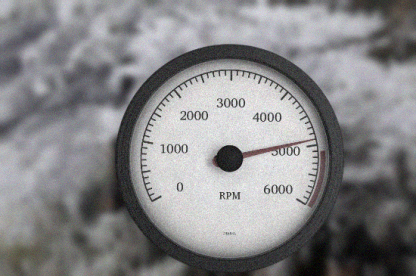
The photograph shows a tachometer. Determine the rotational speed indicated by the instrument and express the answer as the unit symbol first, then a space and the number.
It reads rpm 4900
